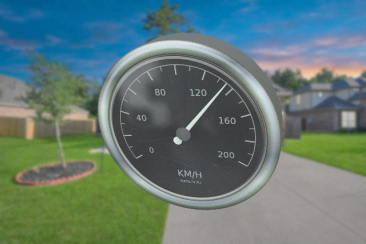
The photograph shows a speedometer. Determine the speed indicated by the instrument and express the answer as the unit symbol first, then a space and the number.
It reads km/h 135
